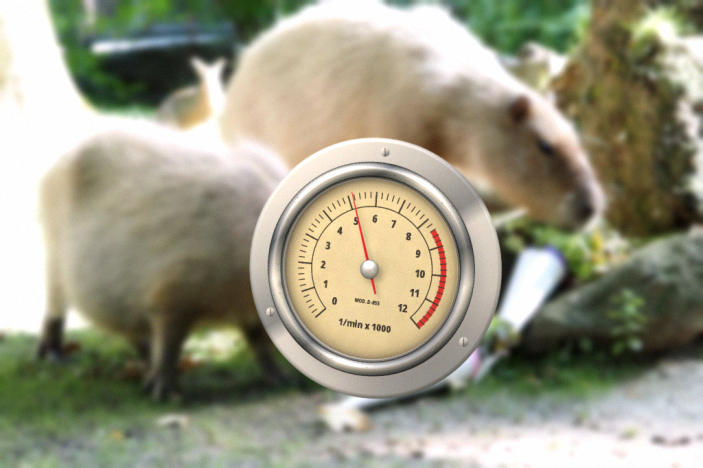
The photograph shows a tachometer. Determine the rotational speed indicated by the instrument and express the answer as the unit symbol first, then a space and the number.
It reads rpm 5200
